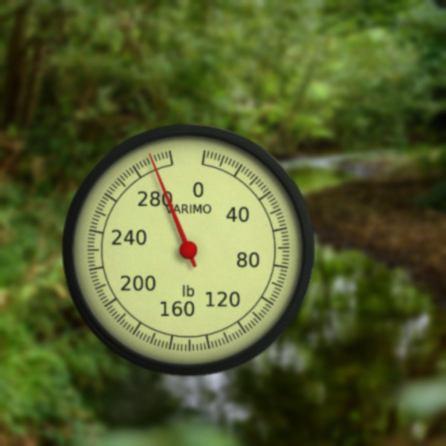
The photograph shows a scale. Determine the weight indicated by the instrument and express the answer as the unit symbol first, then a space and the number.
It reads lb 290
